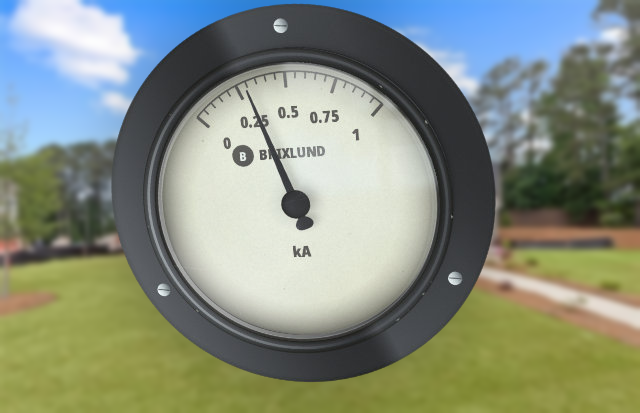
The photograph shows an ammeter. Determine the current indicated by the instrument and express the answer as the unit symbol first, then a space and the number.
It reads kA 0.3
